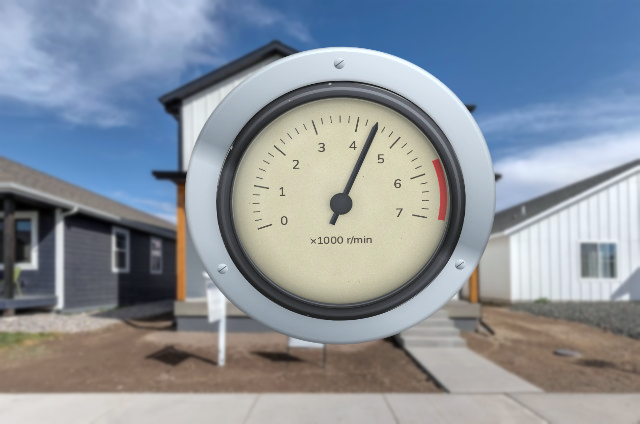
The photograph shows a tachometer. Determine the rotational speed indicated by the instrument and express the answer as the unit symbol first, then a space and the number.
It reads rpm 4400
